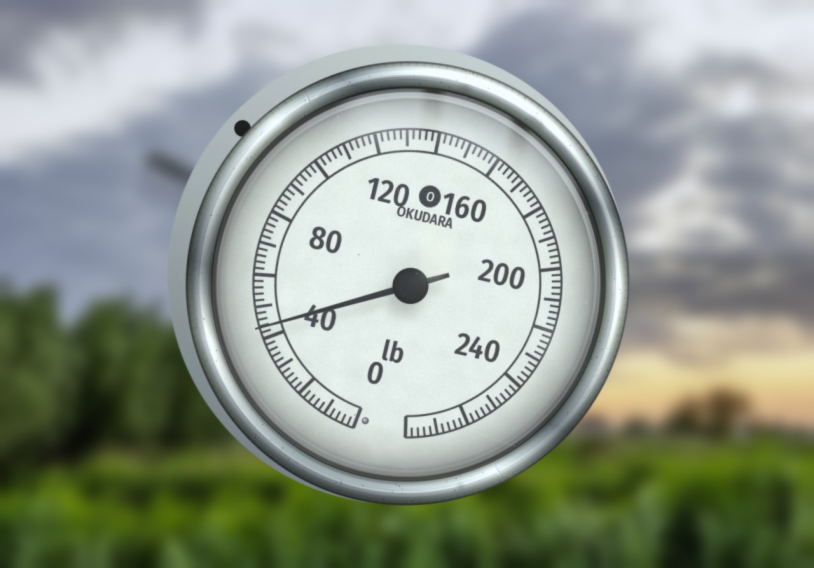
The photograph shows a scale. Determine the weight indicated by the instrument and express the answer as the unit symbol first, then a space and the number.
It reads lb 44
